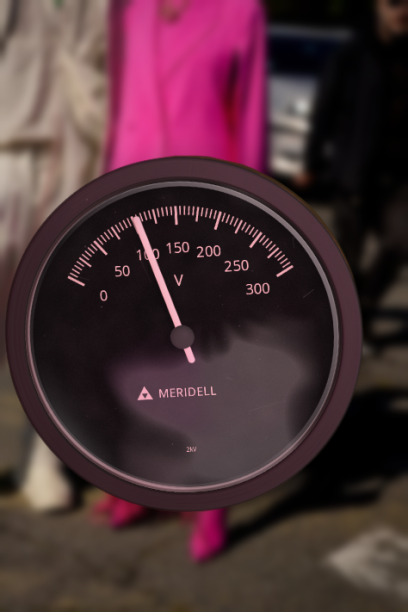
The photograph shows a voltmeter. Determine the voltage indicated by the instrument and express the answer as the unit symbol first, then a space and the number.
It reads V 105
